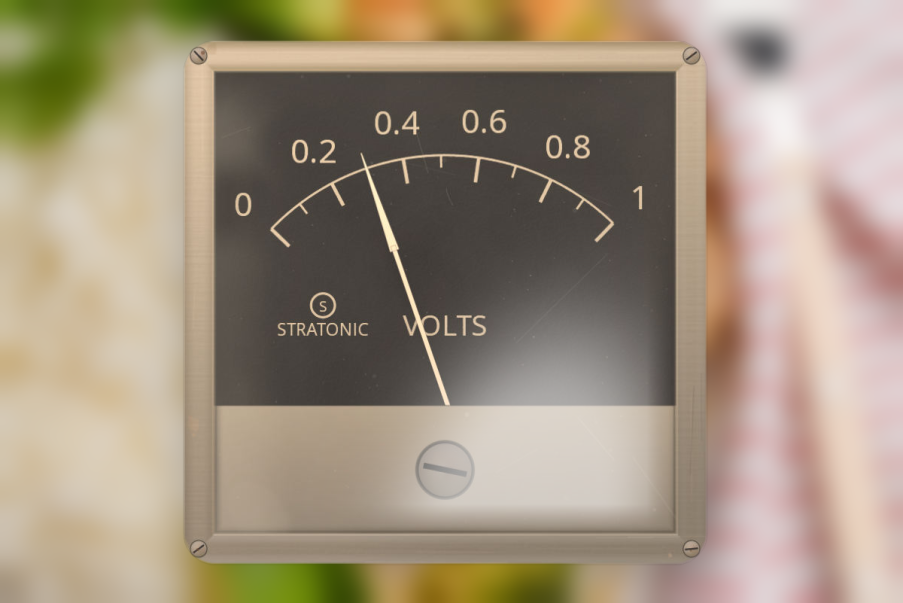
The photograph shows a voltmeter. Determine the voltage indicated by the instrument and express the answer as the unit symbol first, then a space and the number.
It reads V 0.3
